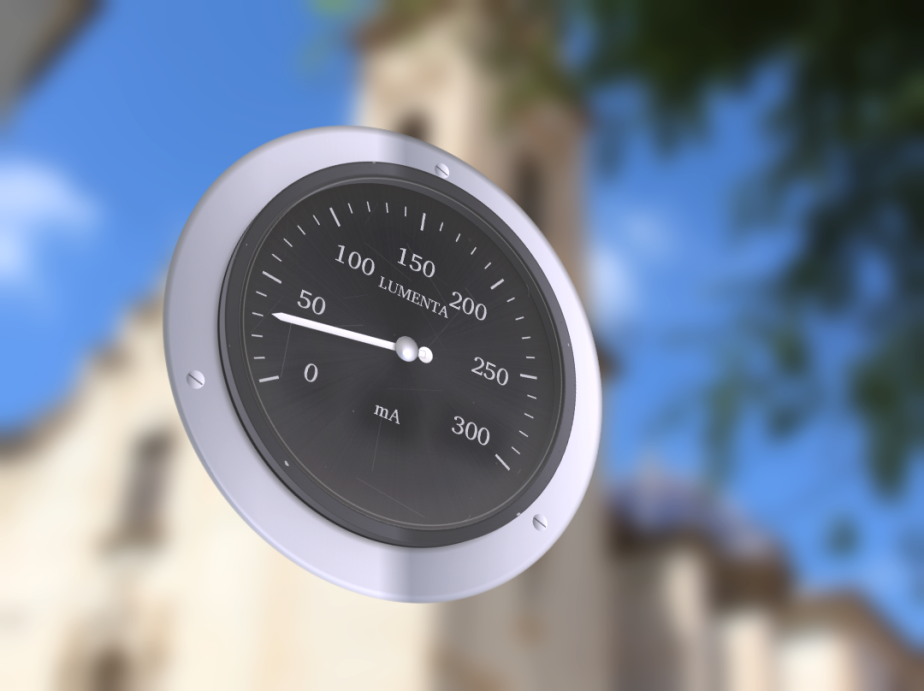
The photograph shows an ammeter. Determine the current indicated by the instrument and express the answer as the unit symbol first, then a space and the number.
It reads mA 30
